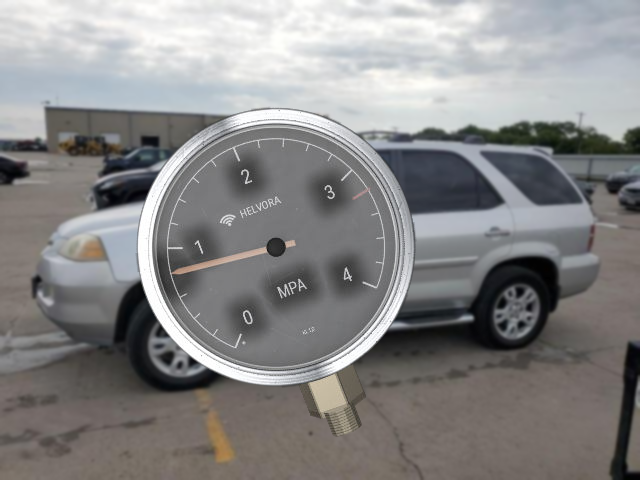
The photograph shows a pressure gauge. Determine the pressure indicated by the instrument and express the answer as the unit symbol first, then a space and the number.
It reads MPa 0.8
